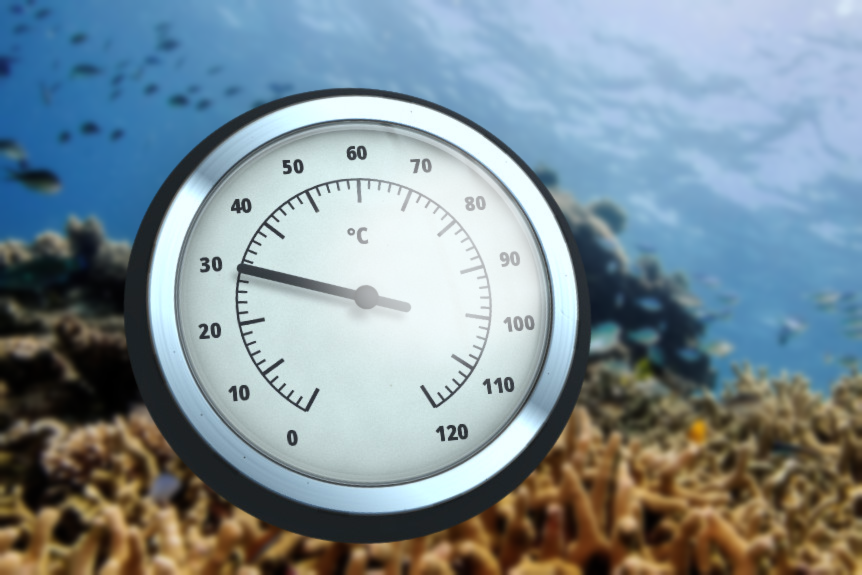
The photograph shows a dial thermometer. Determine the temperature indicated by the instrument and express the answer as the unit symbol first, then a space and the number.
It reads °C 30
